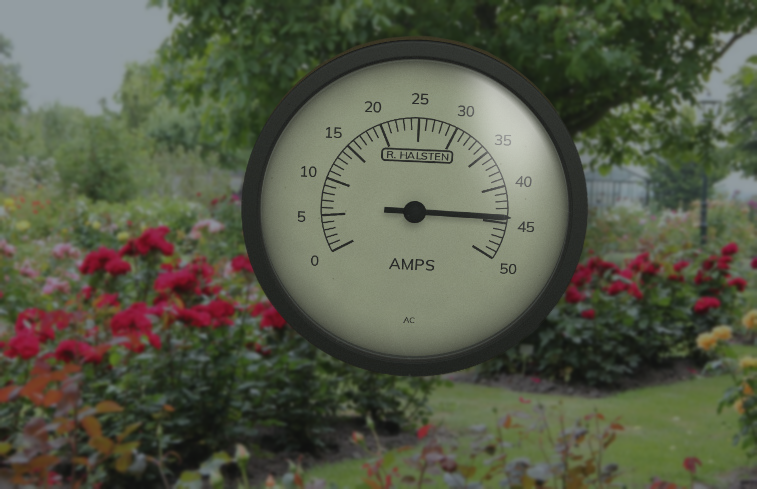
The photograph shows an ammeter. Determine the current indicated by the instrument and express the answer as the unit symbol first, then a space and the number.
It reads A 44
